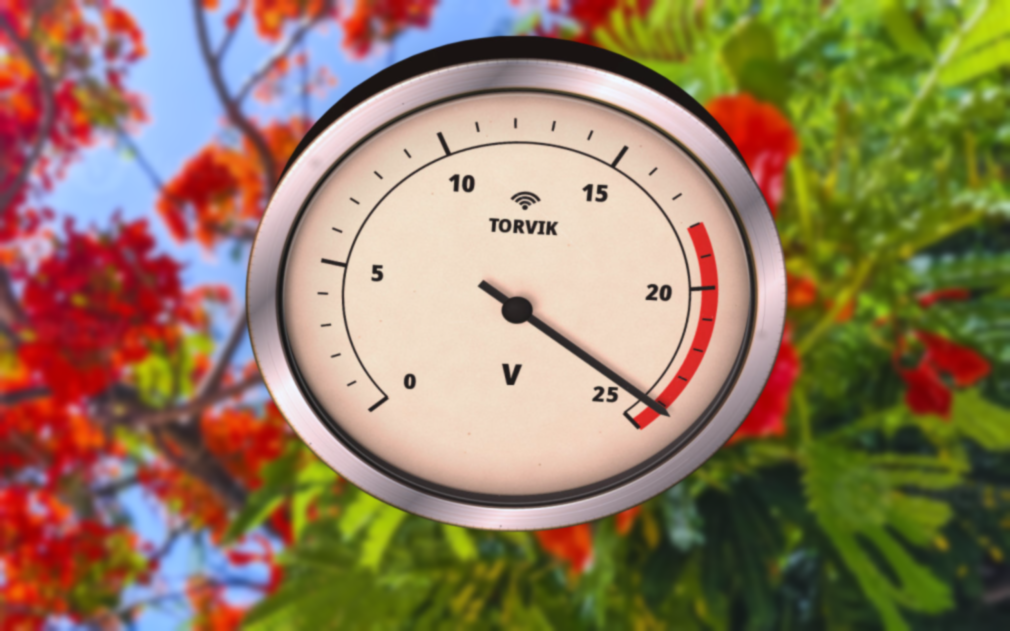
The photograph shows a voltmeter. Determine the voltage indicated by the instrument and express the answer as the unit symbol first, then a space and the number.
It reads V 24
